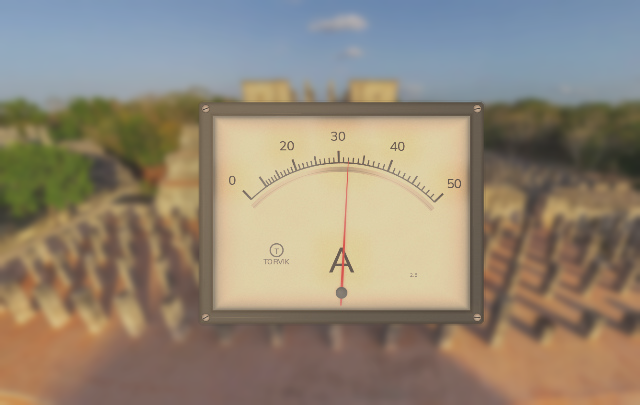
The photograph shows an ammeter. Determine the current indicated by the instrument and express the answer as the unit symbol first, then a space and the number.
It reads A 32
